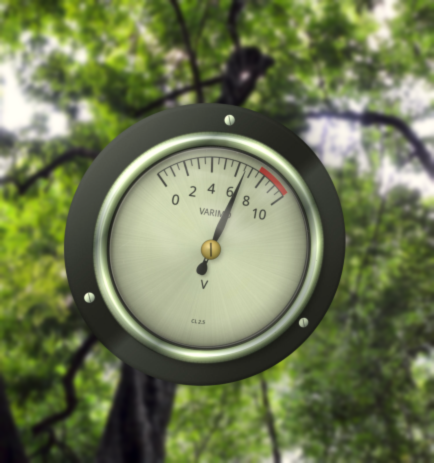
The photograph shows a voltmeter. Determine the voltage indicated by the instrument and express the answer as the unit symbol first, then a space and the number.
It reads V 6.5
